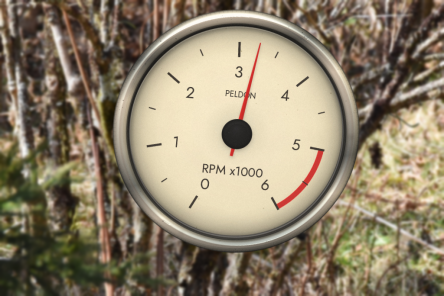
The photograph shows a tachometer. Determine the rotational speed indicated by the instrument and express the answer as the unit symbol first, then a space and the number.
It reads rpm 3250
